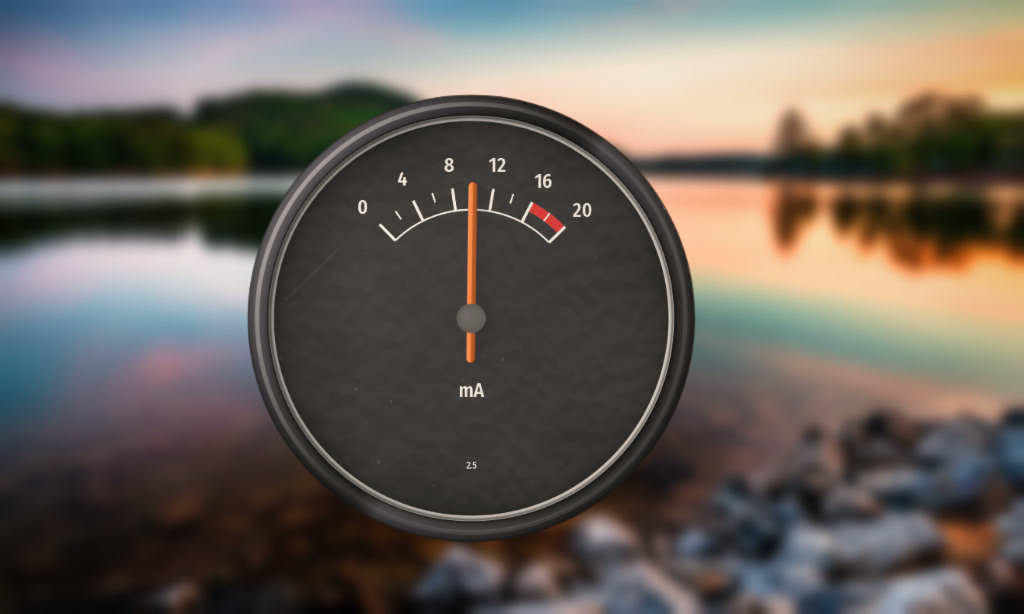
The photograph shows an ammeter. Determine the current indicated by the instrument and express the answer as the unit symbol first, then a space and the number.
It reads mA 10
